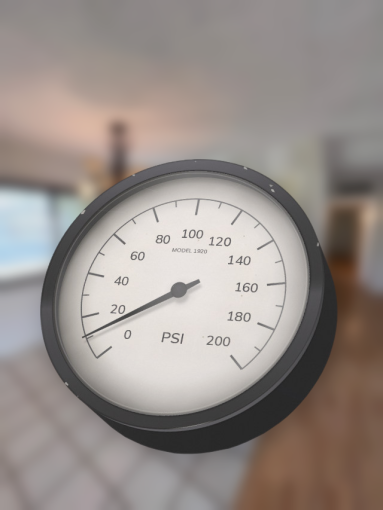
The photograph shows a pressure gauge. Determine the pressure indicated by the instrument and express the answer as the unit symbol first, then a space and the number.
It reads psi 10
